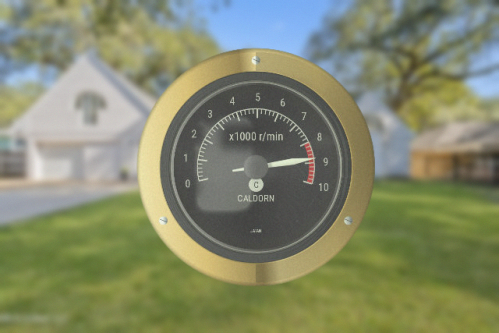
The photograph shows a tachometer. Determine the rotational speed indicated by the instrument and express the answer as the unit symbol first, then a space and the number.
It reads rpm 8800
